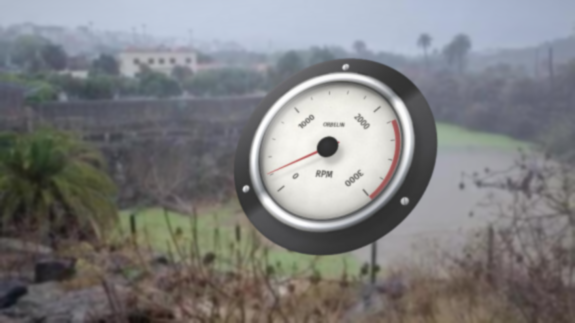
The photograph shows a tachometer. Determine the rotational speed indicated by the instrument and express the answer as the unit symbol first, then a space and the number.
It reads rpm 200
